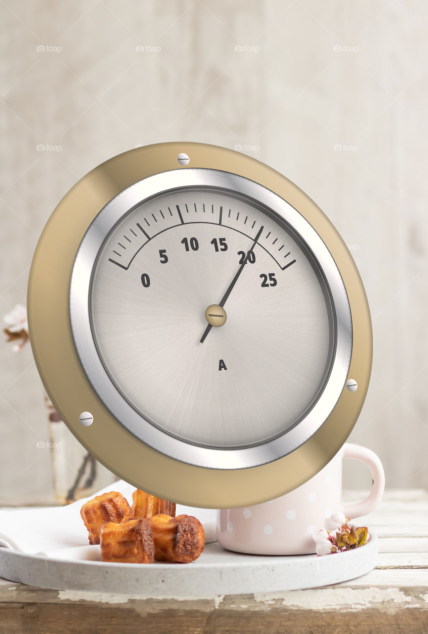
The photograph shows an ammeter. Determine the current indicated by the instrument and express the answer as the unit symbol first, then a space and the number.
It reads A 20
